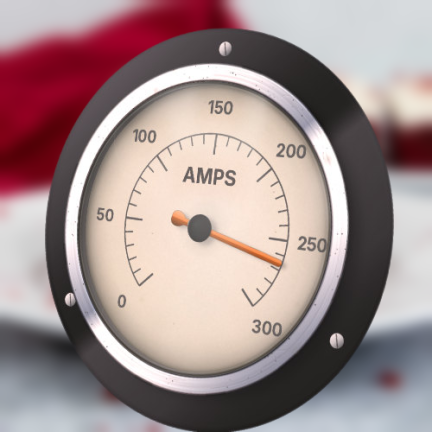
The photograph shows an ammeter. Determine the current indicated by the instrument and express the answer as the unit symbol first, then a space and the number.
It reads A 265
